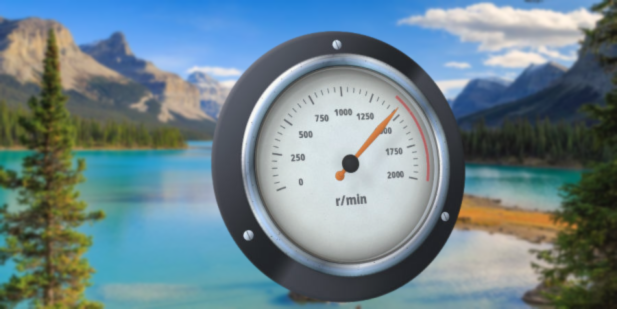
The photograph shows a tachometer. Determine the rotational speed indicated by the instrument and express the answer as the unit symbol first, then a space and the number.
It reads rpm 1450
